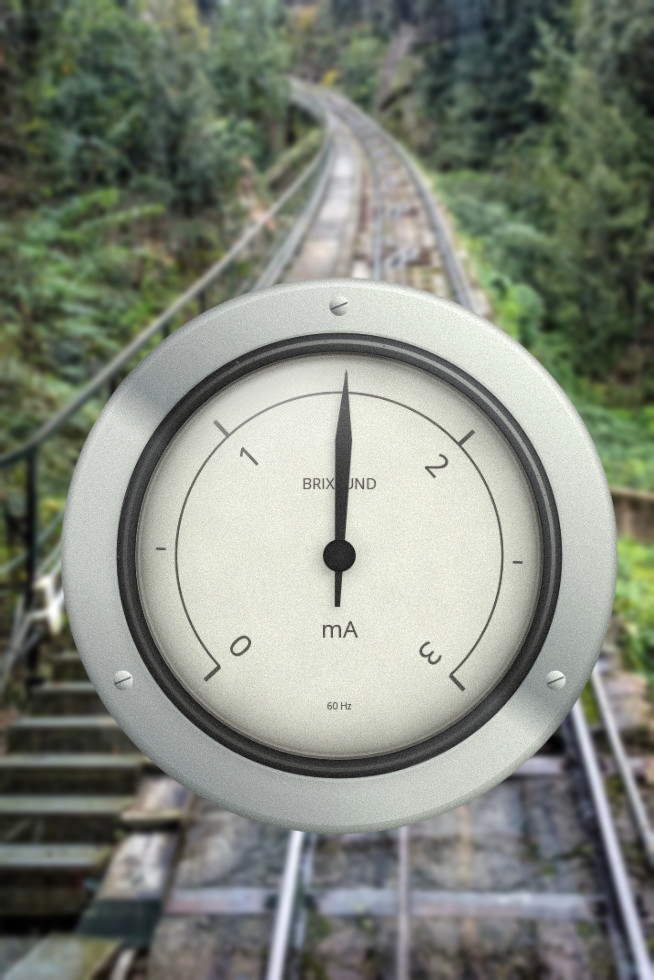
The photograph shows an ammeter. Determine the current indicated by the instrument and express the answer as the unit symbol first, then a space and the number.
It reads mA 1.5
